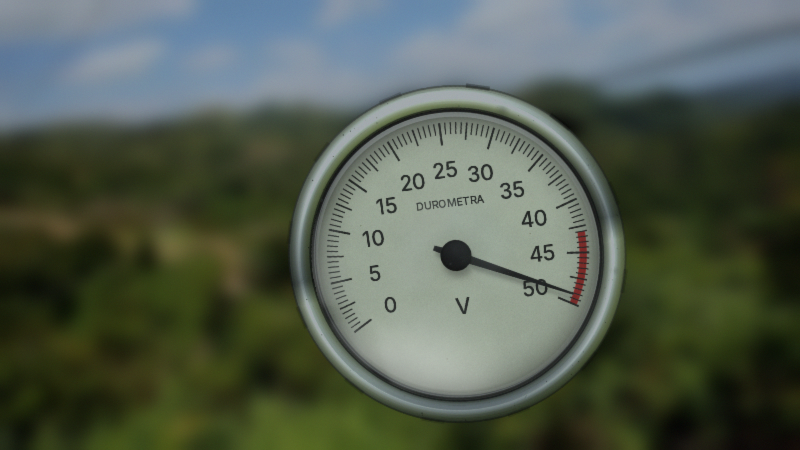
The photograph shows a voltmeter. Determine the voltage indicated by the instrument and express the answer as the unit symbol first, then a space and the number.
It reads V 49
